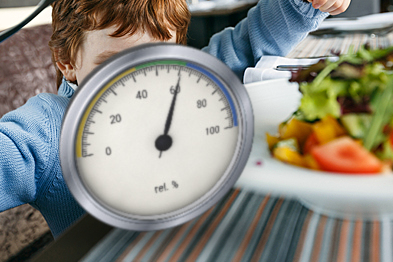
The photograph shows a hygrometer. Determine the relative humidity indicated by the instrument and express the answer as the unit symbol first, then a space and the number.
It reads % 60
